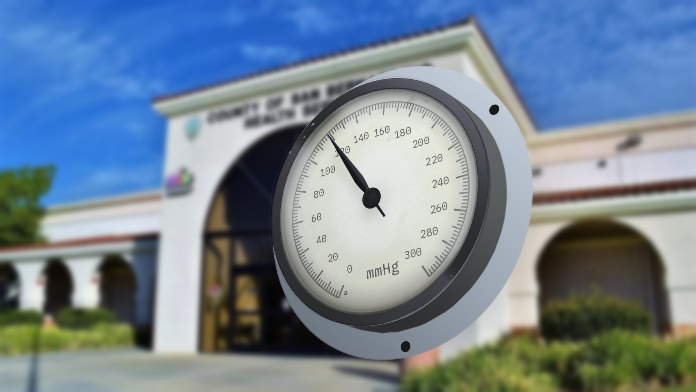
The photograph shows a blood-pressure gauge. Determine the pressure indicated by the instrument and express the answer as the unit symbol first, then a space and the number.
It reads mmHg 120
